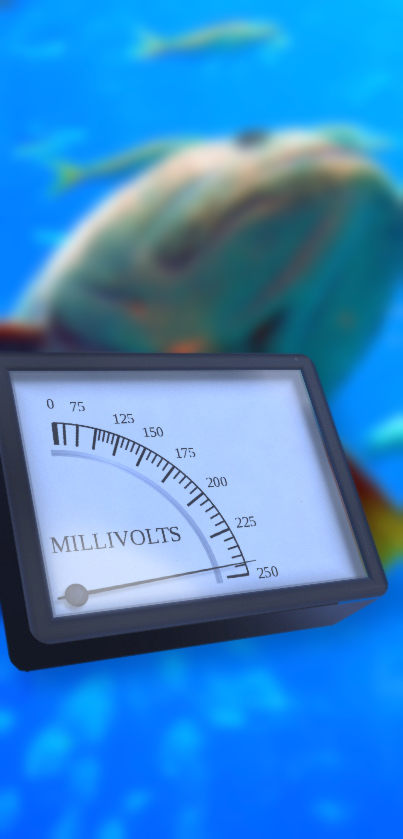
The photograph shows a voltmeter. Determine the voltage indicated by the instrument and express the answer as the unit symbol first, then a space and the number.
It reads mV 245
